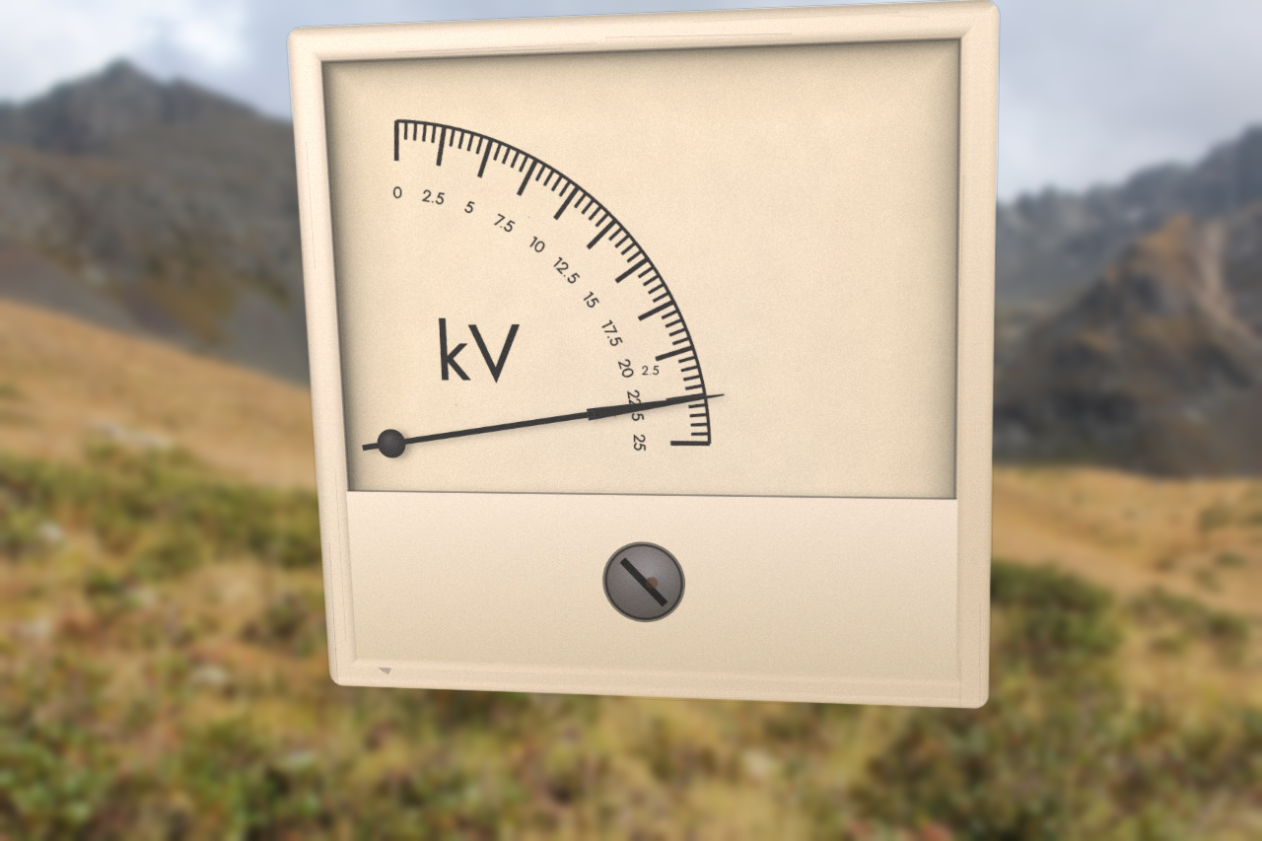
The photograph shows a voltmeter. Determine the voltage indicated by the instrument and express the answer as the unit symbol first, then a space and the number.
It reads kV 22.5
